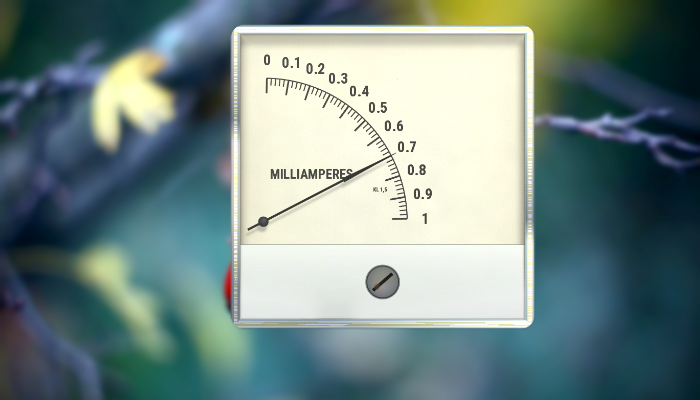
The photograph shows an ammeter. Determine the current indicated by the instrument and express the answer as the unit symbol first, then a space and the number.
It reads mA 0.7
